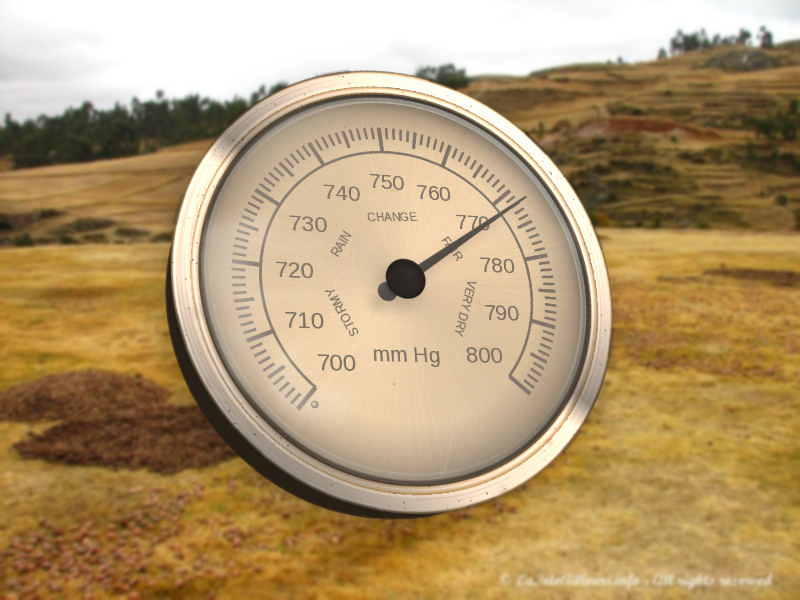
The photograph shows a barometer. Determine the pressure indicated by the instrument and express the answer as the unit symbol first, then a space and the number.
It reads mmHg 772
